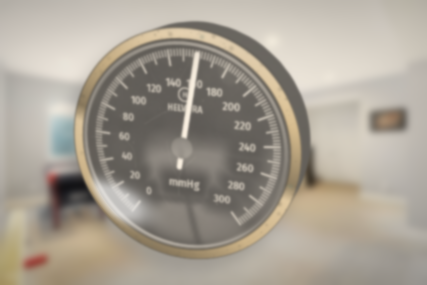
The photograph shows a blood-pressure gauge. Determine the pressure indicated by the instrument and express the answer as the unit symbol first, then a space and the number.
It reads mmHg 160
